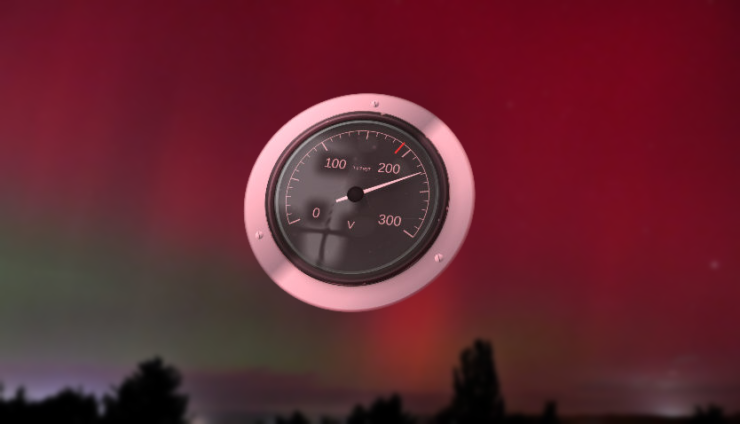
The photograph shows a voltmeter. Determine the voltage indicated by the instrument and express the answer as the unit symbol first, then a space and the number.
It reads V 230
